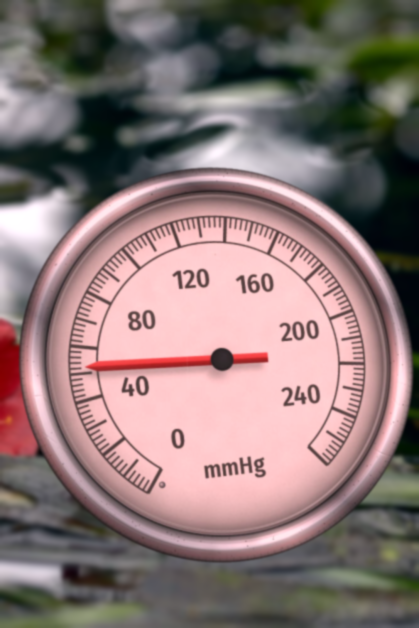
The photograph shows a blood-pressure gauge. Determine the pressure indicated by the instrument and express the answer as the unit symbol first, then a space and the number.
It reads mmHg 52
